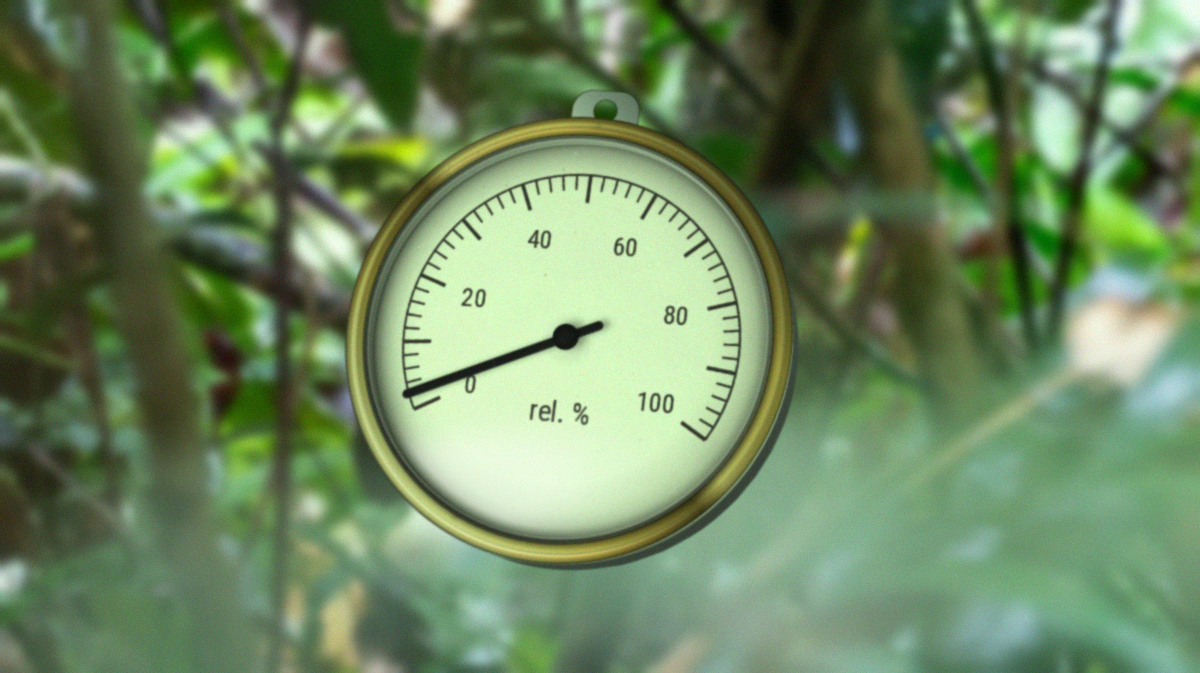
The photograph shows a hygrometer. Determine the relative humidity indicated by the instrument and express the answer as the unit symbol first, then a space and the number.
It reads % 2
